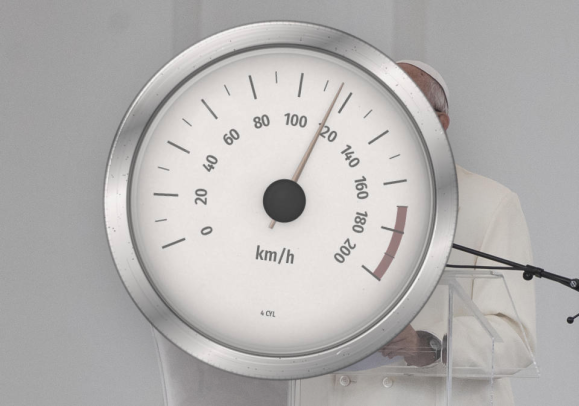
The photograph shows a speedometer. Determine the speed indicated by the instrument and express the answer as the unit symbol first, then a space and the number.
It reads km/h 115
